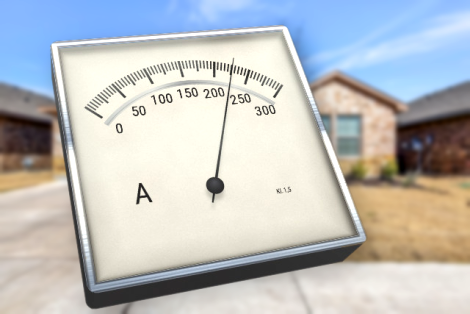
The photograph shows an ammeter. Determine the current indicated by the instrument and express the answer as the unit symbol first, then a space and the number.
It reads A 225
